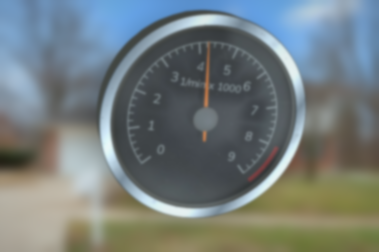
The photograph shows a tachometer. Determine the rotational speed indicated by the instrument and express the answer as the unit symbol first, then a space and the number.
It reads rpm 4200
